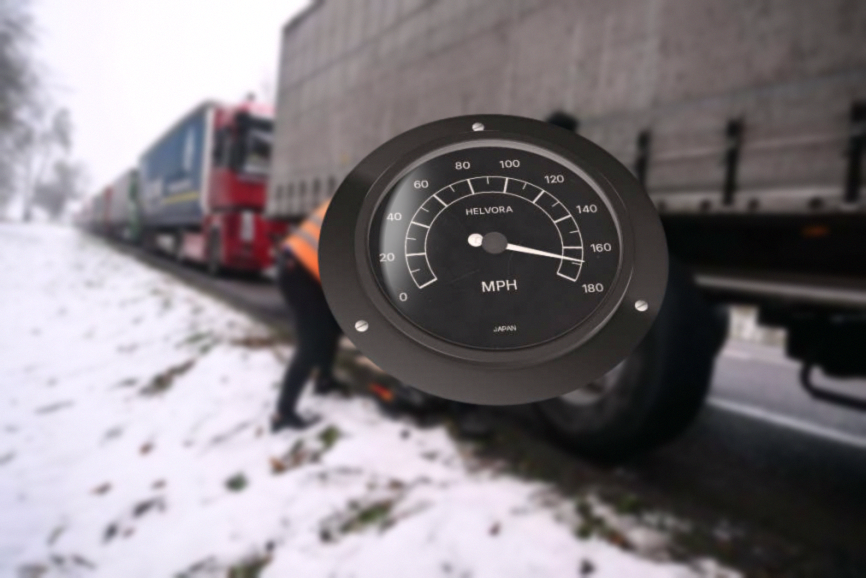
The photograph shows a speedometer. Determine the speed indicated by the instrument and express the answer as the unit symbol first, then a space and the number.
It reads mph 170
